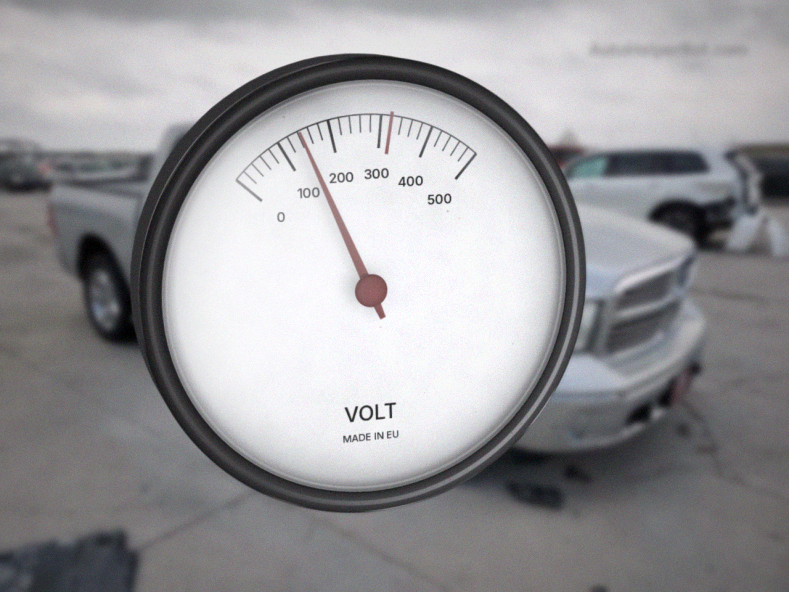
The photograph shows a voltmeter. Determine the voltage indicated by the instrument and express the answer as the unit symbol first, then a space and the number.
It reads V 140
